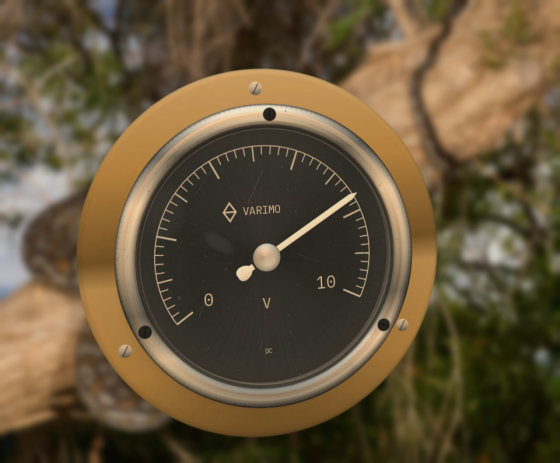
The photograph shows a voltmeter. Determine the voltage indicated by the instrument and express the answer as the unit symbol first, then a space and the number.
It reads V 7.6
